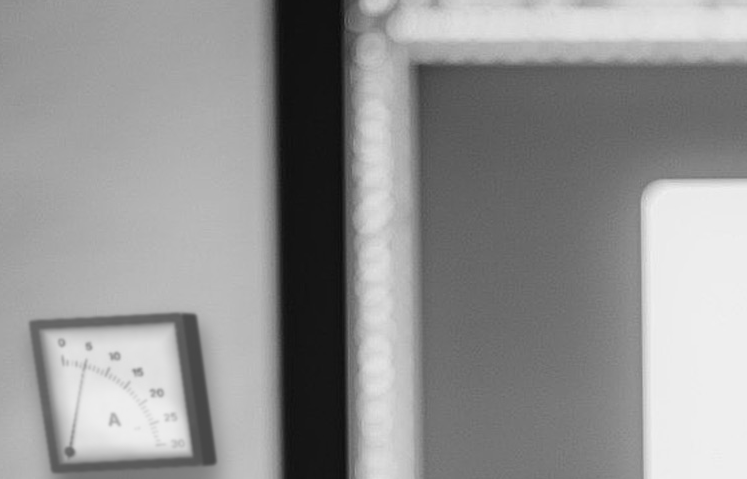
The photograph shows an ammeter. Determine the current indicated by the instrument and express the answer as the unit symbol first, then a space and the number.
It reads A 5
